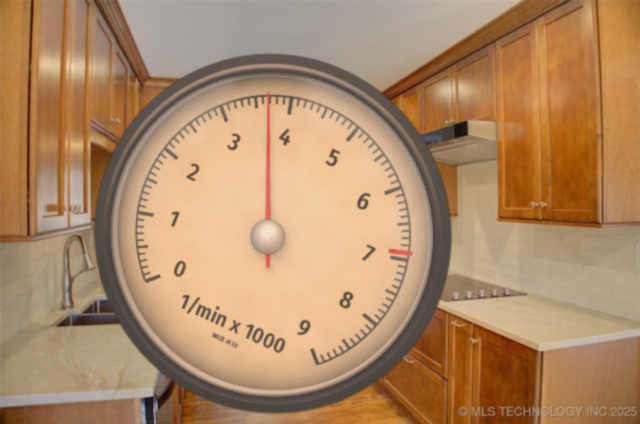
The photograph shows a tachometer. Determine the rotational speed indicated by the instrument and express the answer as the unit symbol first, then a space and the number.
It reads rpm 3700
